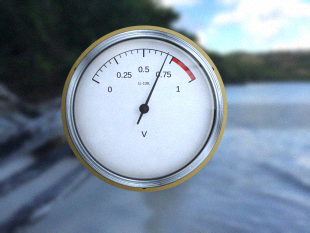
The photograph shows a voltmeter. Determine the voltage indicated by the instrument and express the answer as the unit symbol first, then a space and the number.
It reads V 0.7
